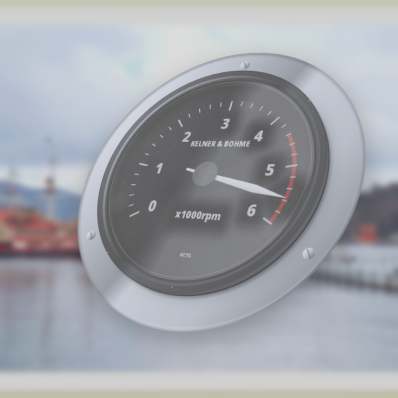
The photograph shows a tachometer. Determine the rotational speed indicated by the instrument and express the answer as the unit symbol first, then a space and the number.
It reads rpm 5600
